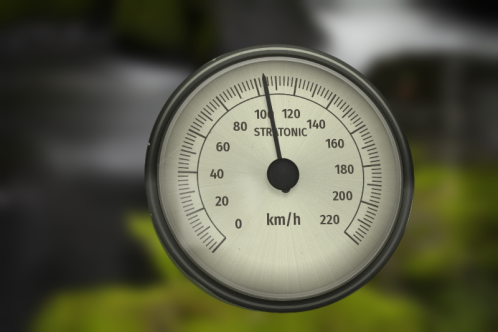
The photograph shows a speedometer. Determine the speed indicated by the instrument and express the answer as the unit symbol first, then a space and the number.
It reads km/h 104
